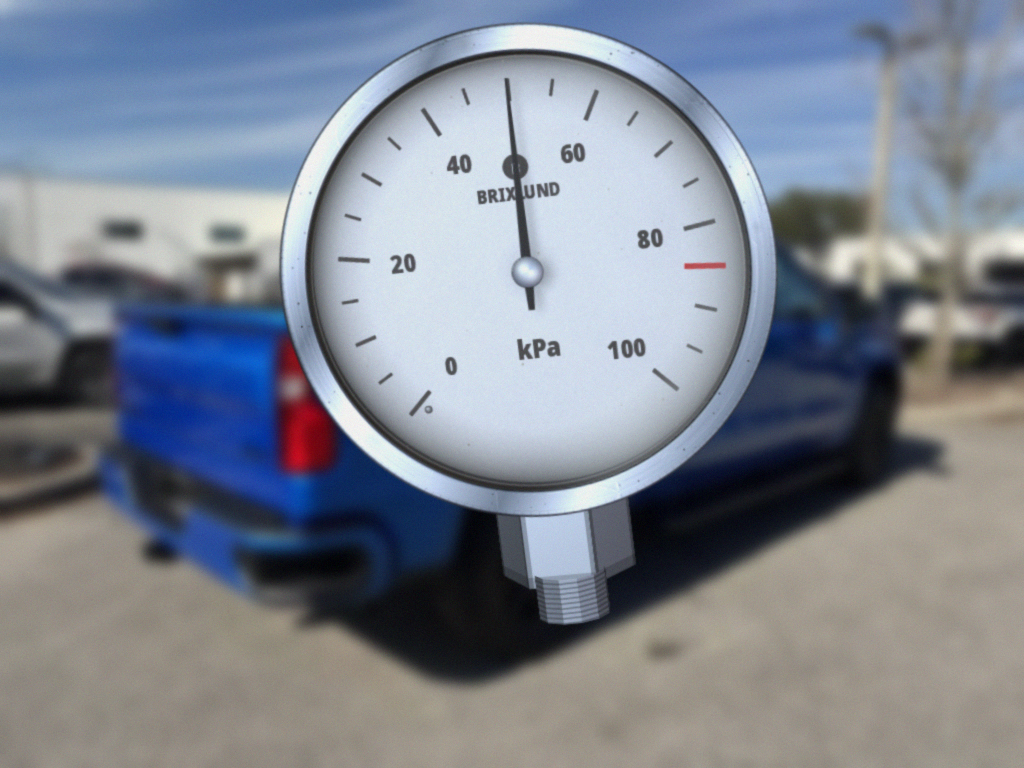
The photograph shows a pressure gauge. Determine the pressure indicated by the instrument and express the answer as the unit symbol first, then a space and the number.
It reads kPa 50
